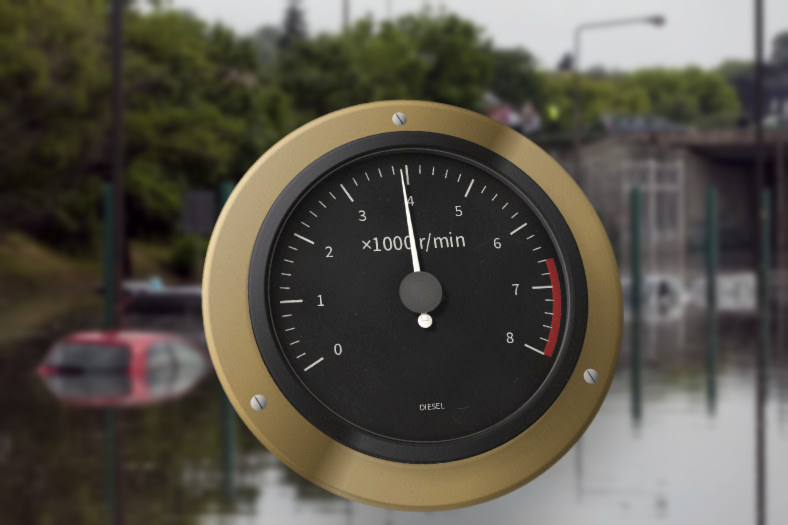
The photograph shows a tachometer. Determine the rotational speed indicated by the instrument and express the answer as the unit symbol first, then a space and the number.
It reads rpm 3900
